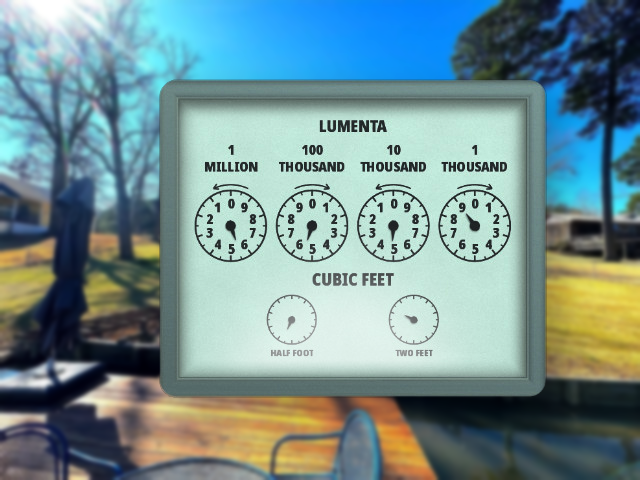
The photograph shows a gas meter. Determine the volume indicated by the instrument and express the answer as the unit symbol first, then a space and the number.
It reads ft³ 554900
